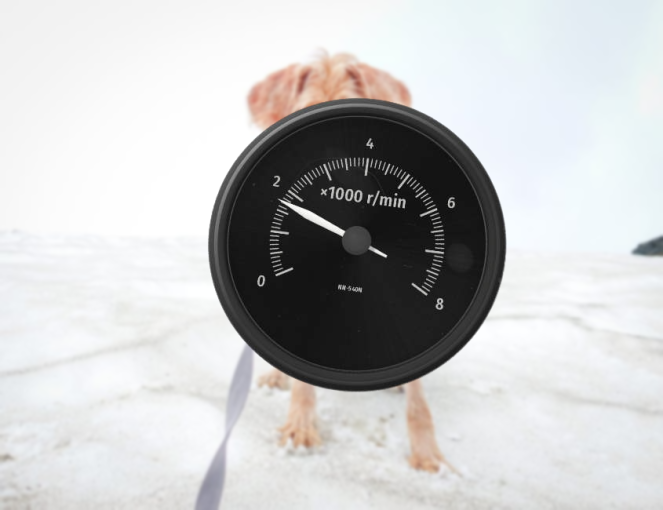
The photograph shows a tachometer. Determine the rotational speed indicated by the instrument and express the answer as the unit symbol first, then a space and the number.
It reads rpm 1700
